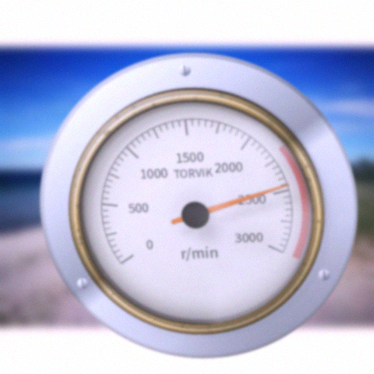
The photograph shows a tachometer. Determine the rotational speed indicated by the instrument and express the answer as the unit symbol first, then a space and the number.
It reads rpm 2450
